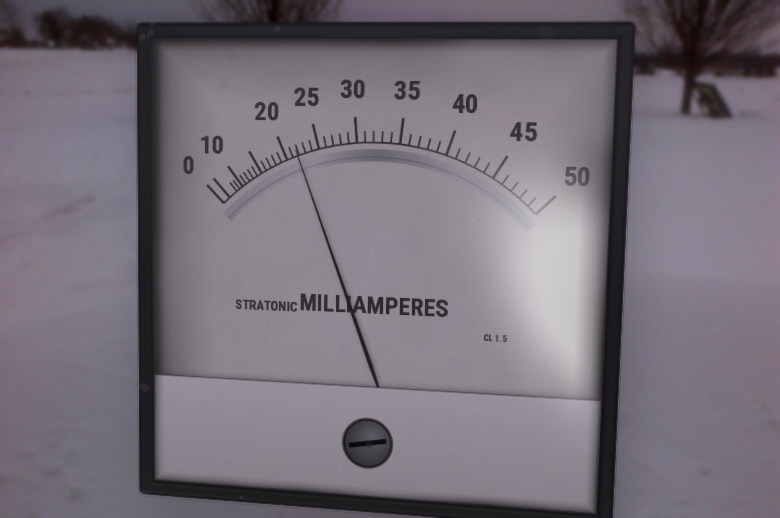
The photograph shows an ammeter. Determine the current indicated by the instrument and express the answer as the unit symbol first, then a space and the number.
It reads mA 22
